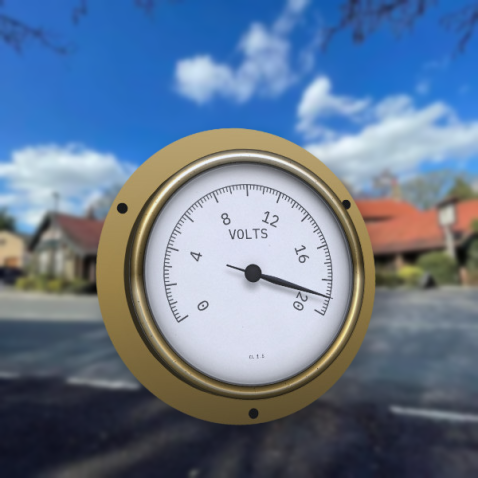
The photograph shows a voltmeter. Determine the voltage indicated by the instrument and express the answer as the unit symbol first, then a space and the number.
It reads V 19
